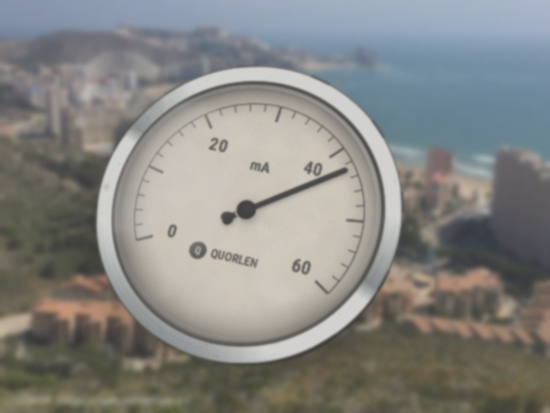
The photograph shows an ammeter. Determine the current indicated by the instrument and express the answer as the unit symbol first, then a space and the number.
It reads mA 43
